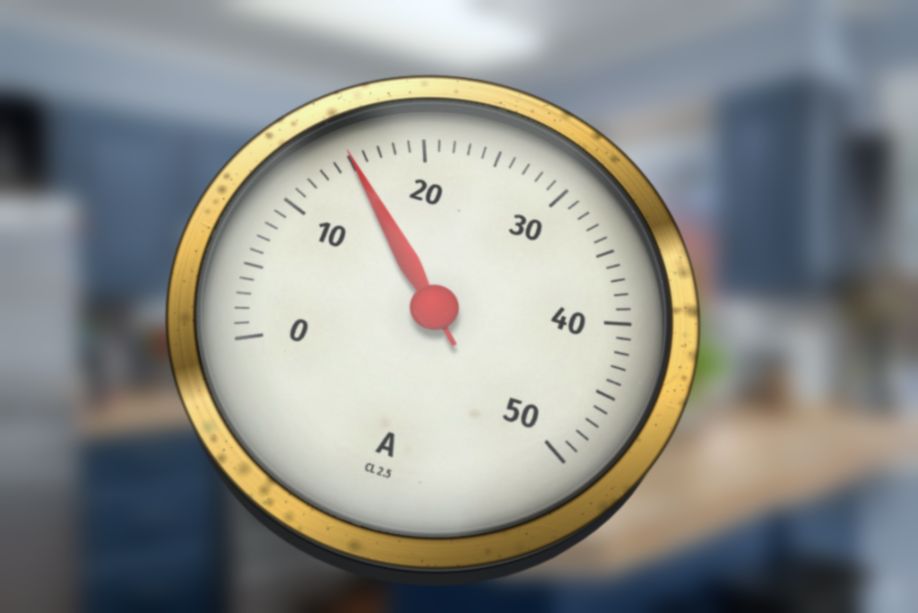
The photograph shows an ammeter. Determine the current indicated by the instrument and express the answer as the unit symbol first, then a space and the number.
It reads A 15
